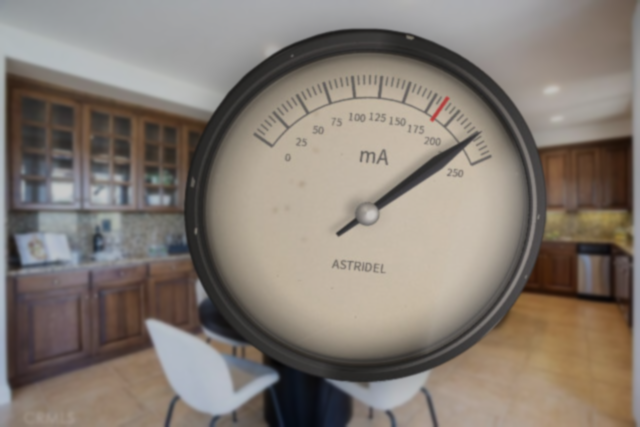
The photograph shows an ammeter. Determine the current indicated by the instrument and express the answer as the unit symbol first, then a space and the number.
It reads mA 225
